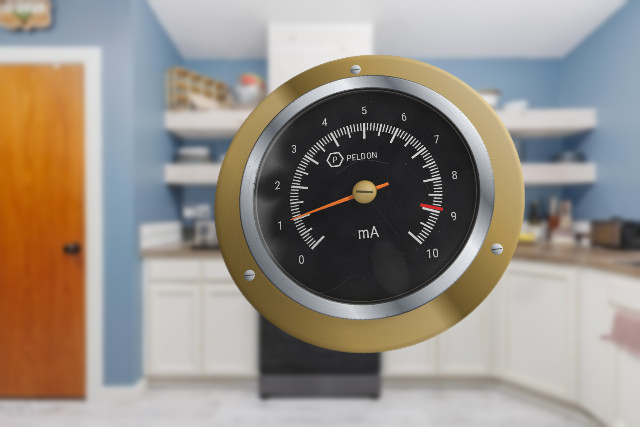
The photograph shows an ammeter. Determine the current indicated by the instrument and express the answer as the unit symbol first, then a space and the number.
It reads mA 1
